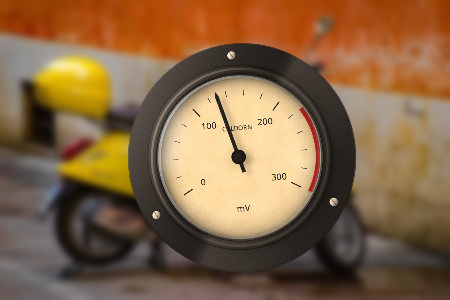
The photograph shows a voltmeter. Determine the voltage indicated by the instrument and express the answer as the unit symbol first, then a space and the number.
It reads mV 130
